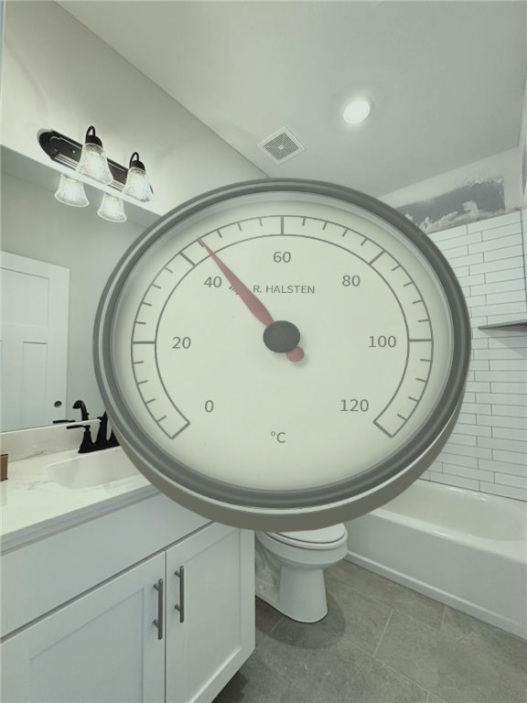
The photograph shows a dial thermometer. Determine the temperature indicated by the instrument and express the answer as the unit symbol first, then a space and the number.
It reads °C 44
